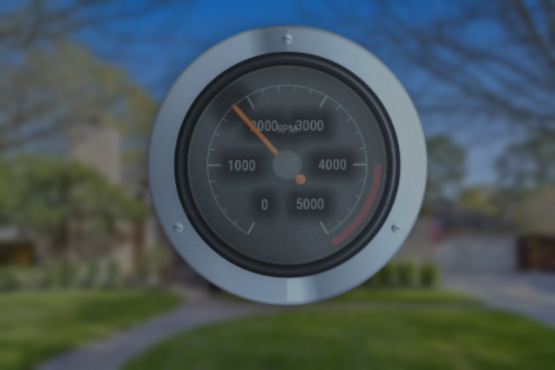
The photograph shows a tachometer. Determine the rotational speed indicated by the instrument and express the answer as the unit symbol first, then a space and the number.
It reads rpm 1800
